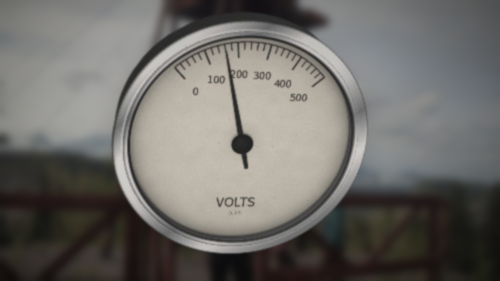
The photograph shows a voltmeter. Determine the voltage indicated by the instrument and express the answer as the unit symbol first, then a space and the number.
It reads V 160
